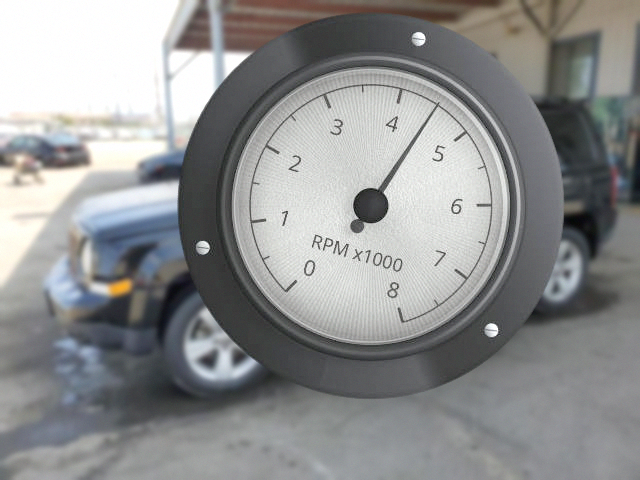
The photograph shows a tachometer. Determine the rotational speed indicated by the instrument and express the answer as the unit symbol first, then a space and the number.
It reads rpm 4500
